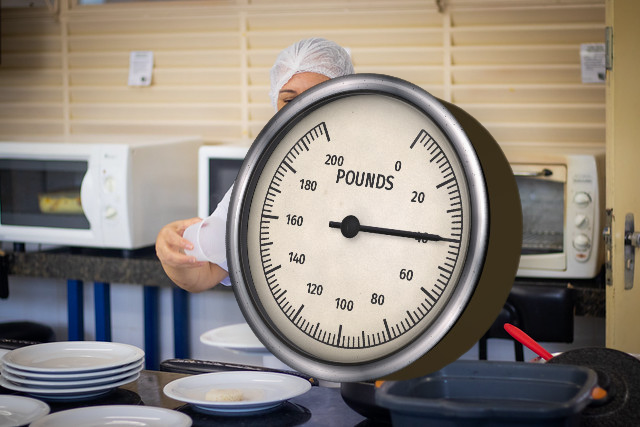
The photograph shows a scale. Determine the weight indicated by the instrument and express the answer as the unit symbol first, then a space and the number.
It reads lb 40
